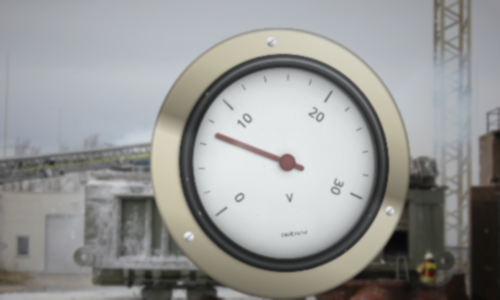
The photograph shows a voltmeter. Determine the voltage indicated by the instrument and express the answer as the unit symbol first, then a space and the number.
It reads V 7
